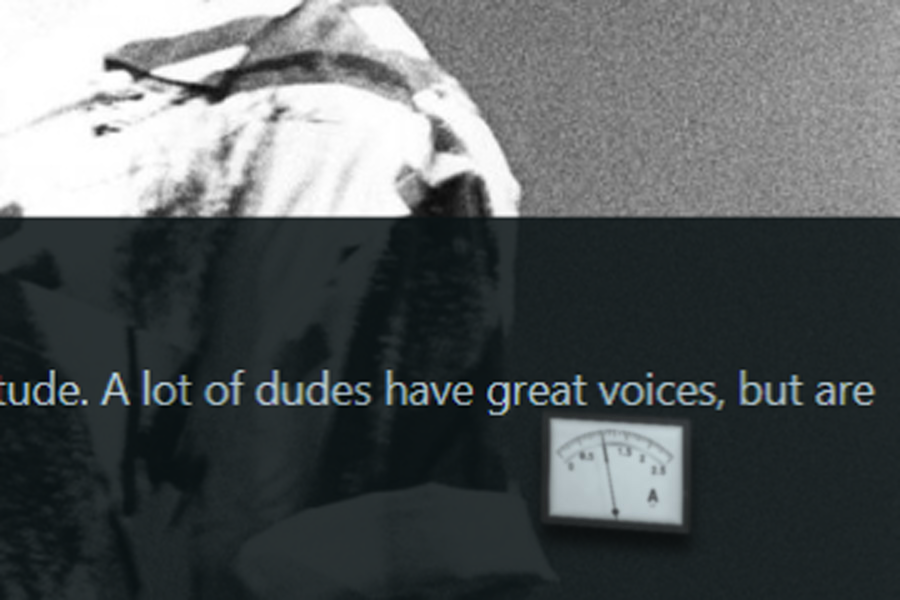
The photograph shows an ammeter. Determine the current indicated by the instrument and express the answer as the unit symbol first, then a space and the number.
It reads A 1
